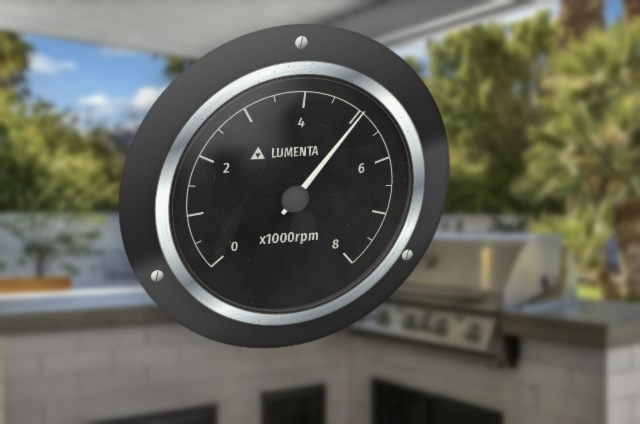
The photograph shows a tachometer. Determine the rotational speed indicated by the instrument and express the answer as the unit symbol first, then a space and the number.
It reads rpm 5000
